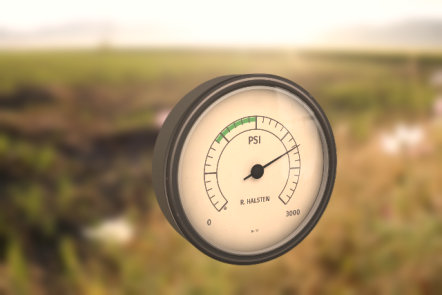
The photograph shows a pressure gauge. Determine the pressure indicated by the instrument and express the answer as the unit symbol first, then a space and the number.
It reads psi 2200
